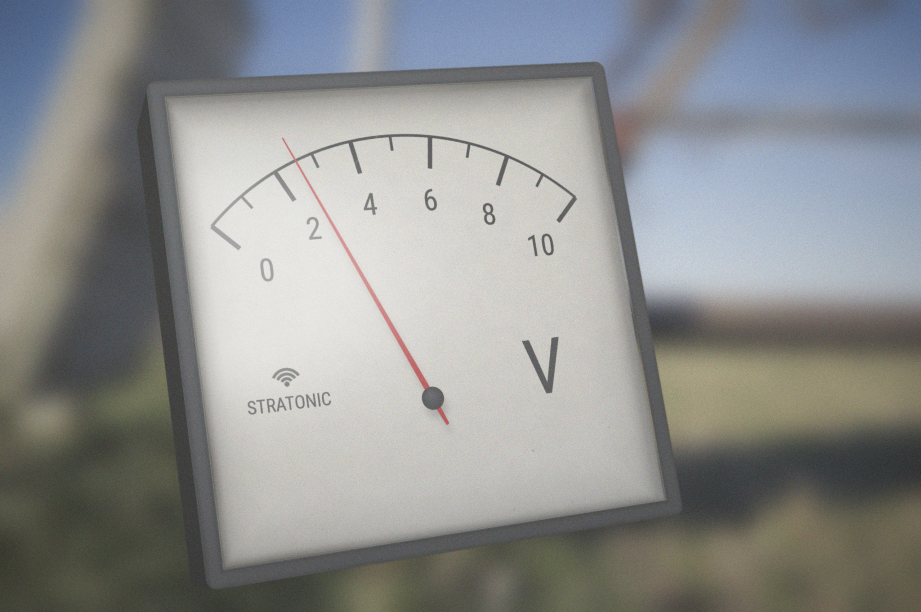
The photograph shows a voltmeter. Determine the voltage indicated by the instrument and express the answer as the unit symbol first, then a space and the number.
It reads V 2.5
